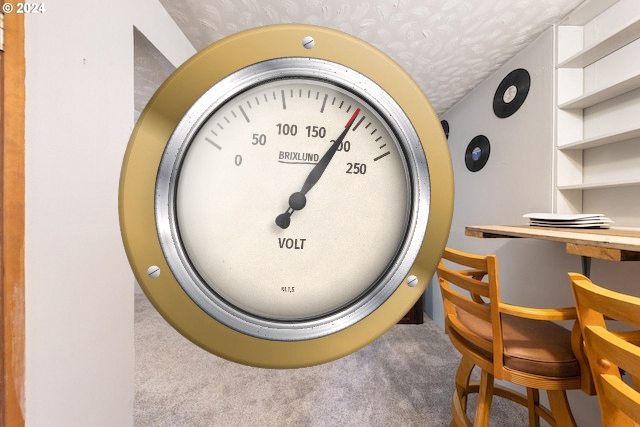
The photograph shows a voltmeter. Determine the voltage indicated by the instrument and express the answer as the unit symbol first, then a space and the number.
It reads V 190
